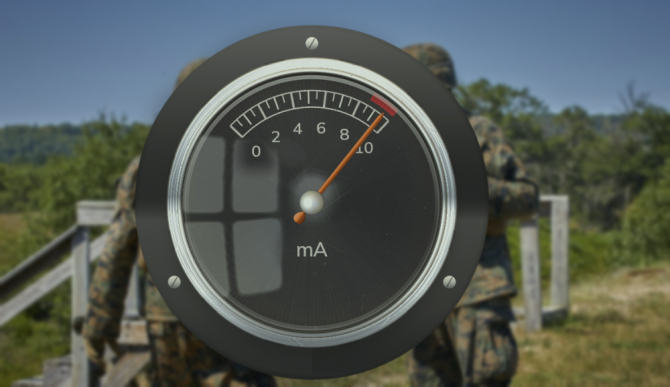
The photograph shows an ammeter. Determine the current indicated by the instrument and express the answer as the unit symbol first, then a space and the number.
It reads mA 9.5
